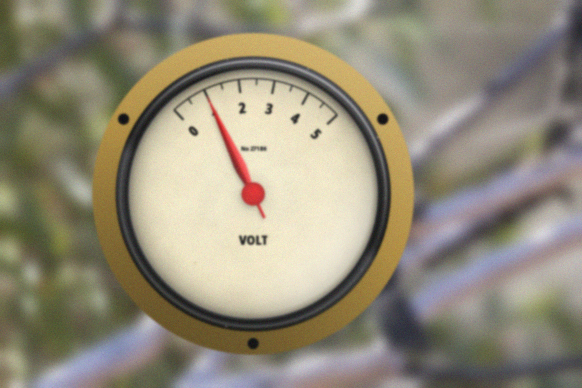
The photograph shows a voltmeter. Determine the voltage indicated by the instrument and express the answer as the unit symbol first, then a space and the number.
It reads V 1
